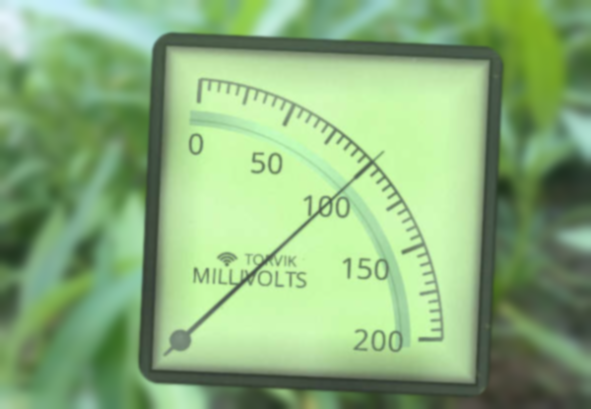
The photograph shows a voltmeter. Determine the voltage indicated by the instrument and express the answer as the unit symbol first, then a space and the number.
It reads mV 100
